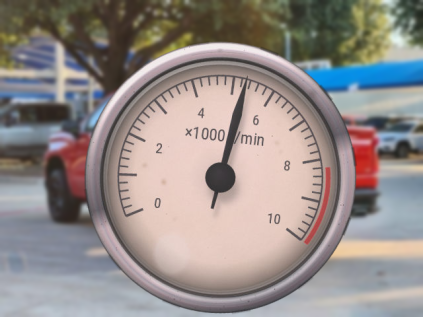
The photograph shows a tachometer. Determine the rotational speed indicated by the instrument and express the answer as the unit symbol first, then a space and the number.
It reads rpm 5300
